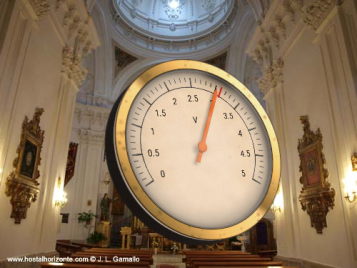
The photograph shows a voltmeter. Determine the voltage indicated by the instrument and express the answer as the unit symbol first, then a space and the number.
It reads V 3
